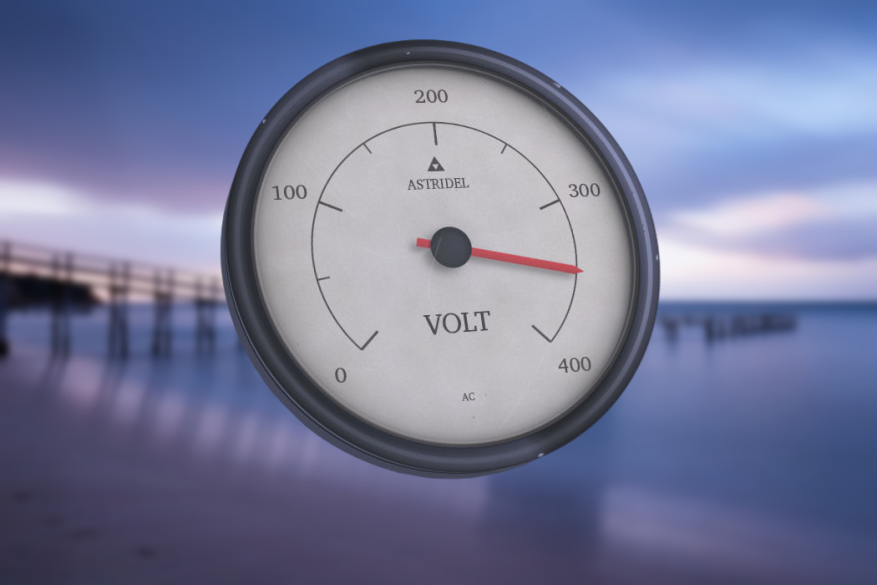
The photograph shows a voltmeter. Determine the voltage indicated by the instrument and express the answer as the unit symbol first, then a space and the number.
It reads V 350
